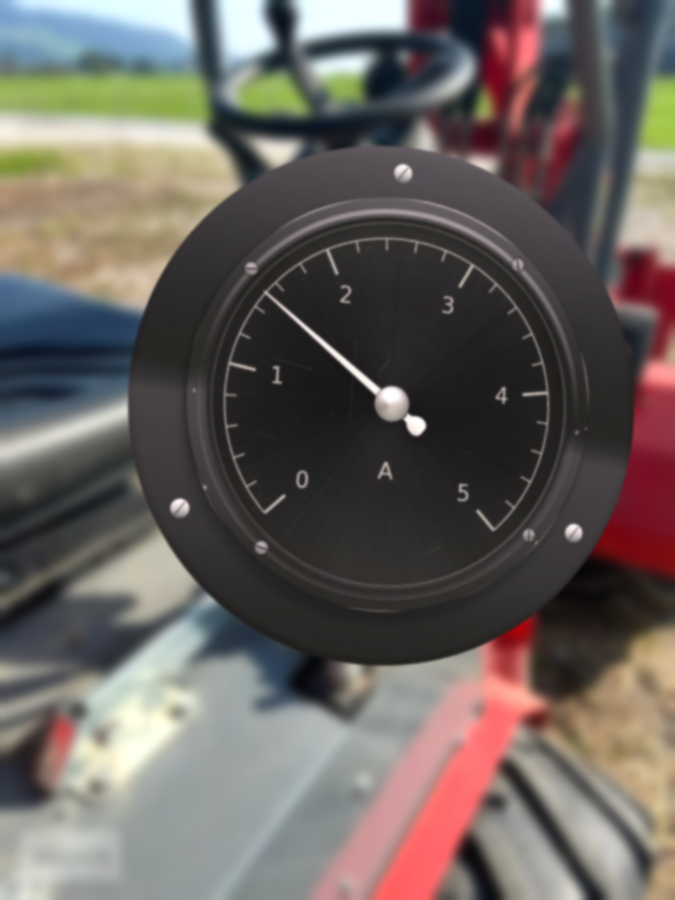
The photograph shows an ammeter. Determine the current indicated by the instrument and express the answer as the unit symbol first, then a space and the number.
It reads A 1.5
